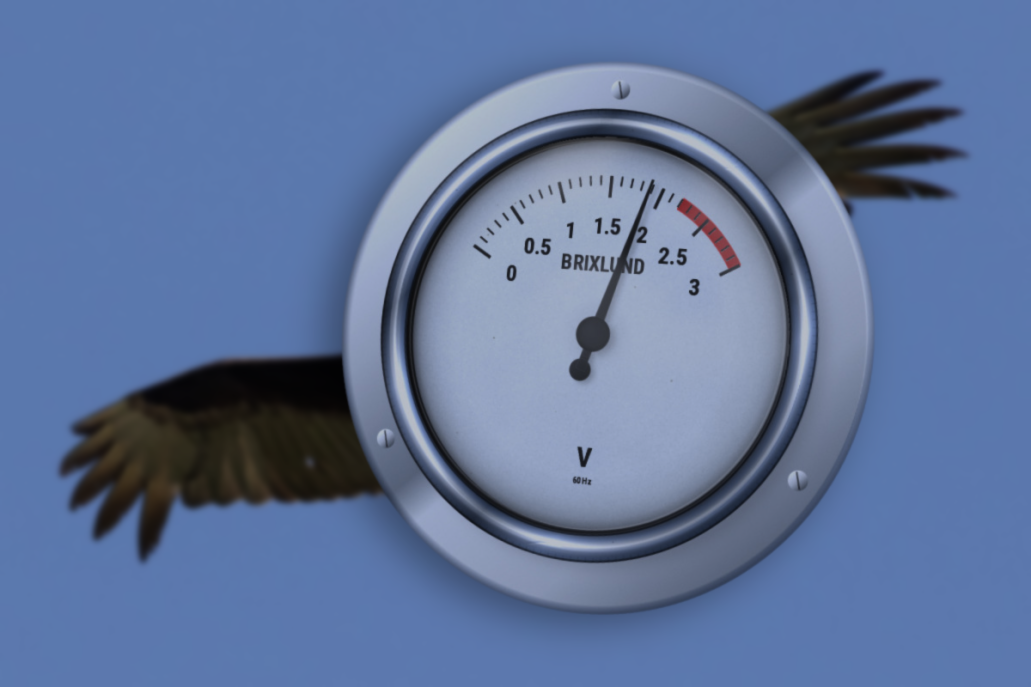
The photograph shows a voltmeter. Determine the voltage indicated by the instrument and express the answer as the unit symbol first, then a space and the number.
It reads V 1.9
